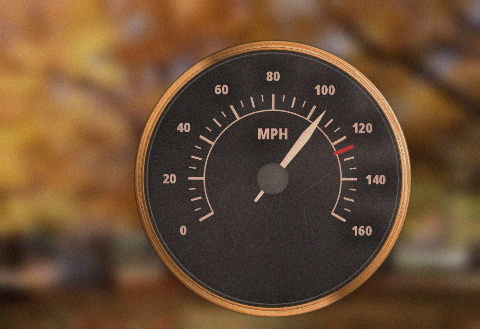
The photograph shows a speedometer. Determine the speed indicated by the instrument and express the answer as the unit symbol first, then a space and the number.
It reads mph 105
